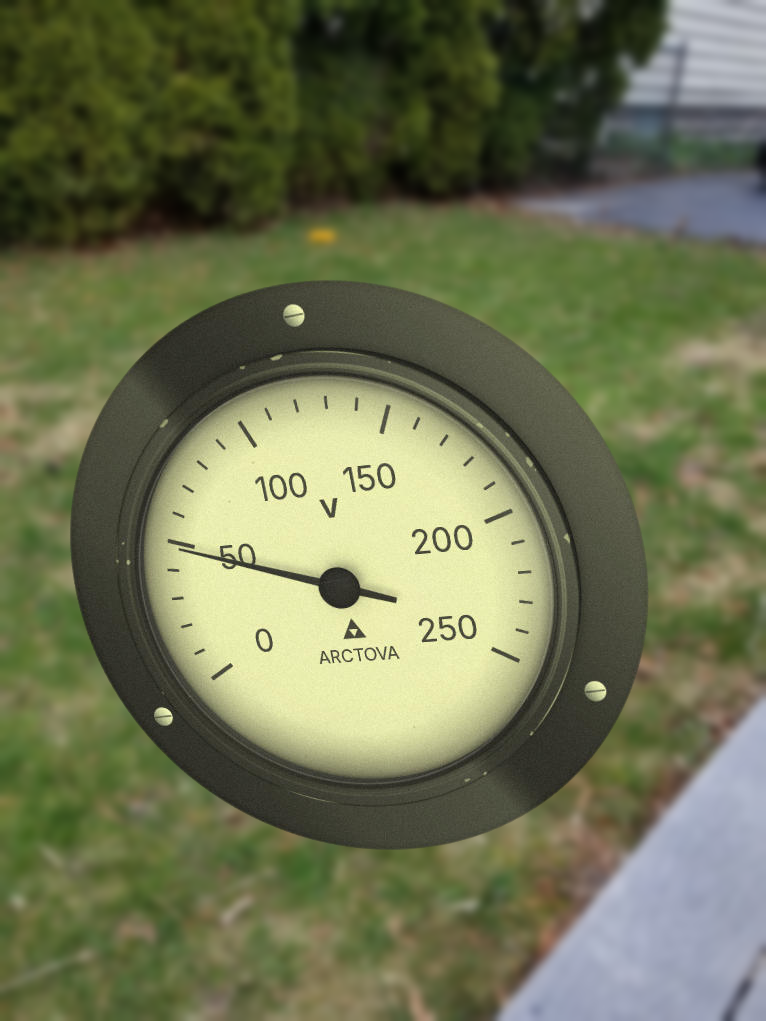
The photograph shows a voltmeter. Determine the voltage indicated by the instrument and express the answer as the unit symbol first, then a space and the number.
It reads V 50
